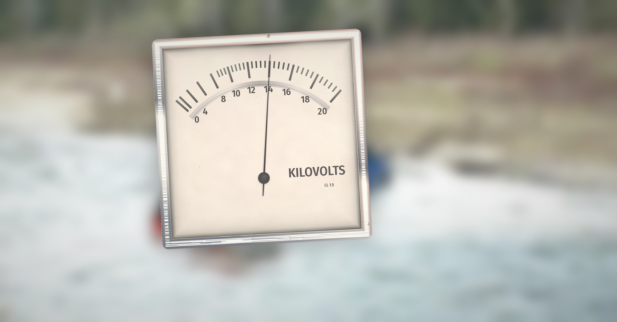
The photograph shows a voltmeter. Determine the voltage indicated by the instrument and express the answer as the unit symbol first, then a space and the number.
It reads kV 14
